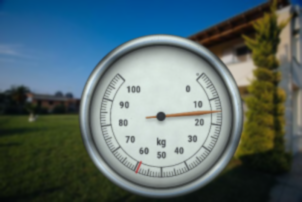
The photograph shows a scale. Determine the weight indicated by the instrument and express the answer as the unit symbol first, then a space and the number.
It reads kg 15
